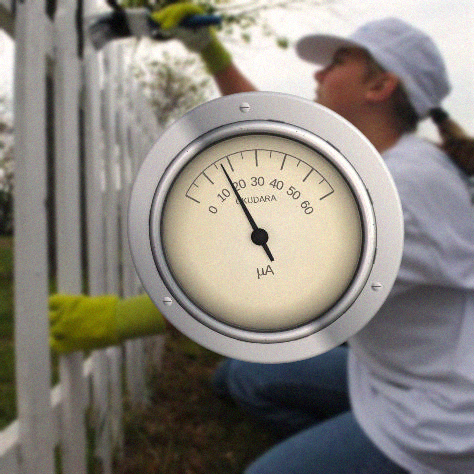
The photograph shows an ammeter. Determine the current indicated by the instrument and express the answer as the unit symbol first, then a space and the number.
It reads µA 17.5
